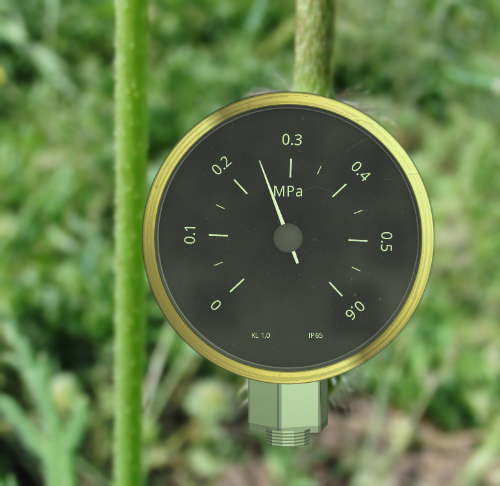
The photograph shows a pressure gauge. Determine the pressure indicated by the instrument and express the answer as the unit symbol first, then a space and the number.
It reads MPa 0.25
